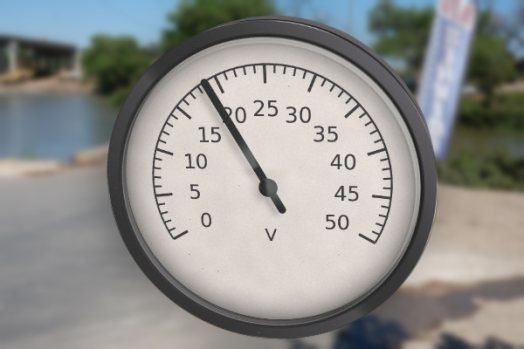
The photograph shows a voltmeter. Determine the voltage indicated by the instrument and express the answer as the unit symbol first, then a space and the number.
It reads V 19
